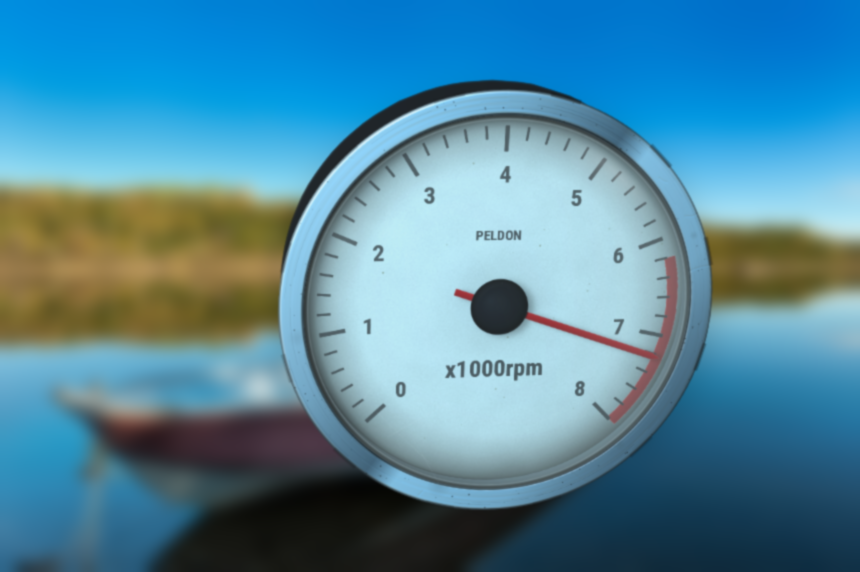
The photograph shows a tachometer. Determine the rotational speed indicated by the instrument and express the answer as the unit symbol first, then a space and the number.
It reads rpm 7200
